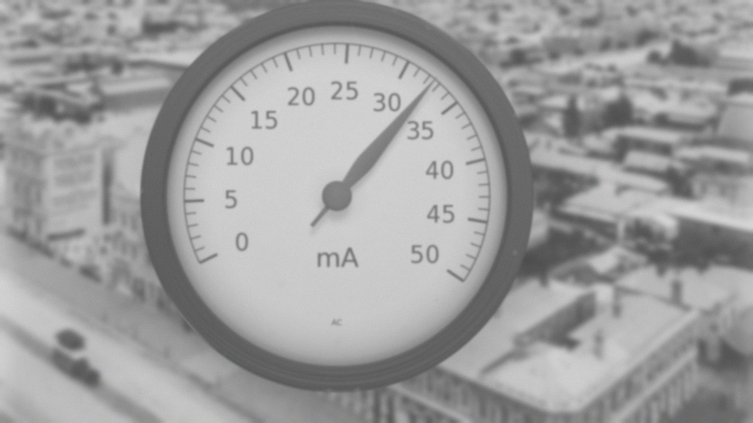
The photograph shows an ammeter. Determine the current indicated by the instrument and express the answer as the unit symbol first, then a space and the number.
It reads mA 32.5
